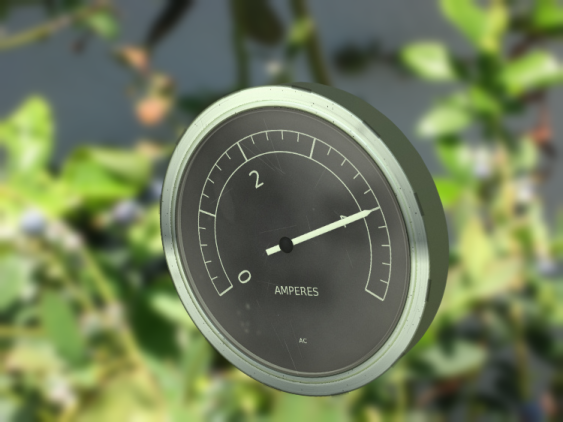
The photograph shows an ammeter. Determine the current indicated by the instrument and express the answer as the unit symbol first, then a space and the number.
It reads A 4
